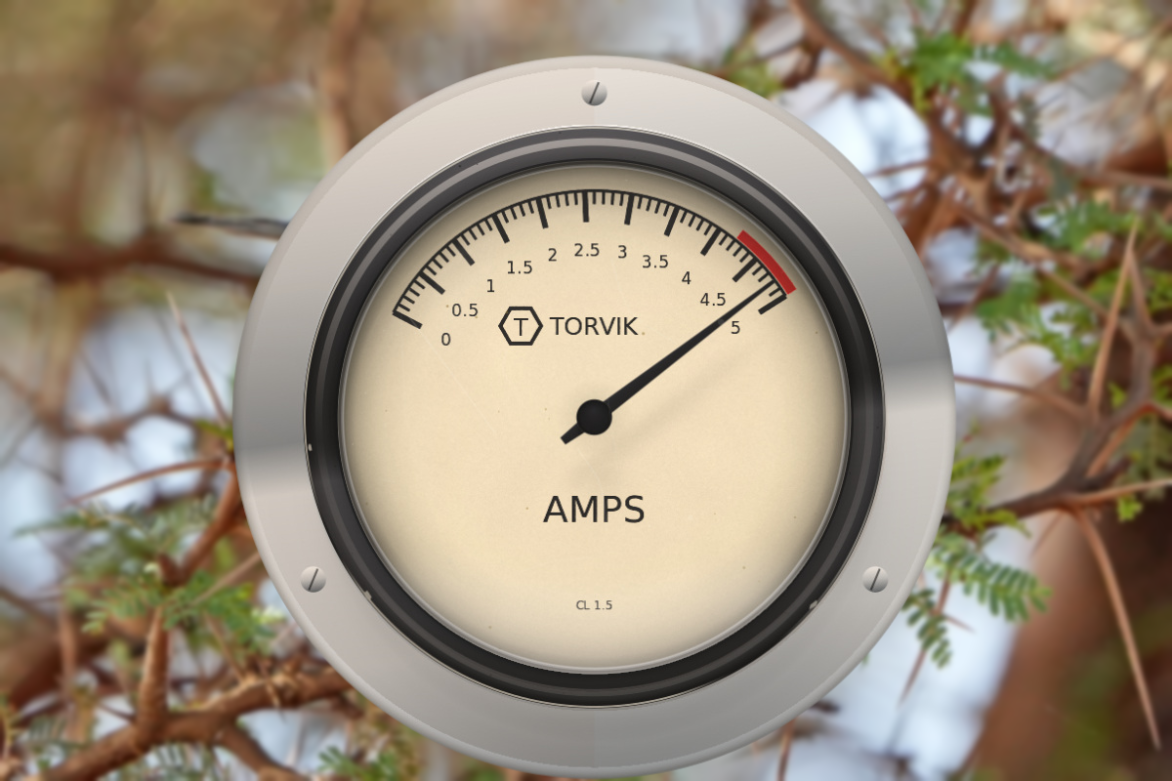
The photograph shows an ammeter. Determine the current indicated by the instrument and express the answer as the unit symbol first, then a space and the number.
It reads A 4.8
